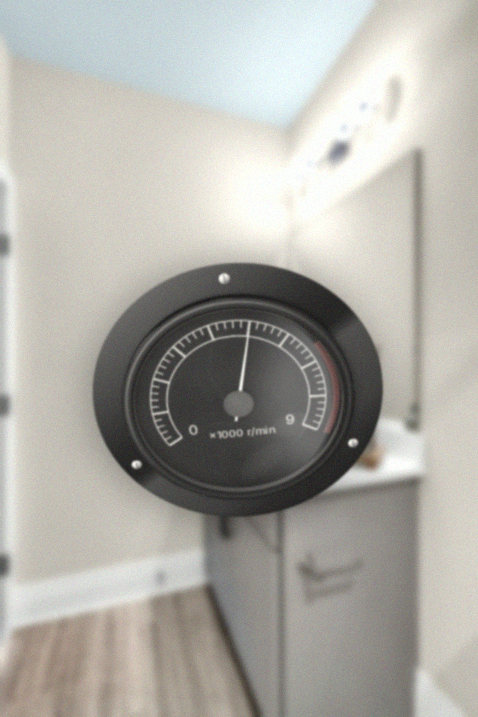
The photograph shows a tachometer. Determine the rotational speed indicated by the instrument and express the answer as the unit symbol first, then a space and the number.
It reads rpm 5000
